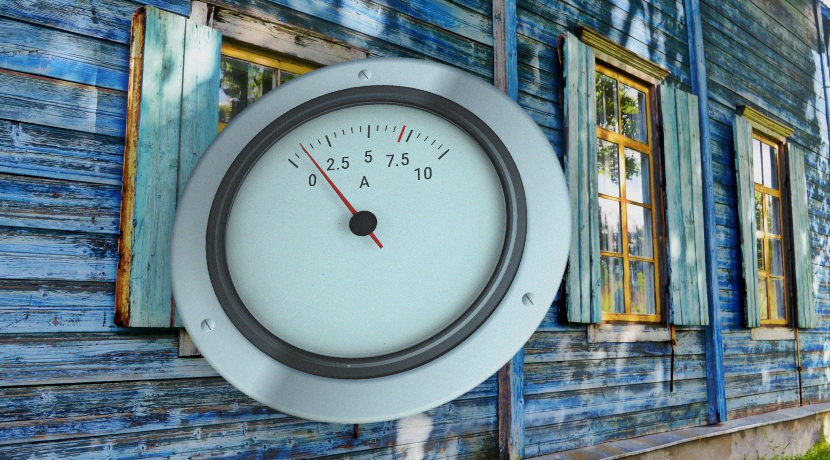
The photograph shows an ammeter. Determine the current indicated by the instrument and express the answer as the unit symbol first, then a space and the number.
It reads A 1
